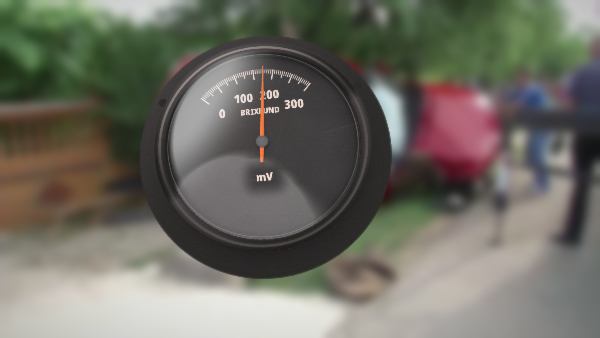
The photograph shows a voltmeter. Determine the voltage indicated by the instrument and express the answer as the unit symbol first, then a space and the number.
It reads mV 175
